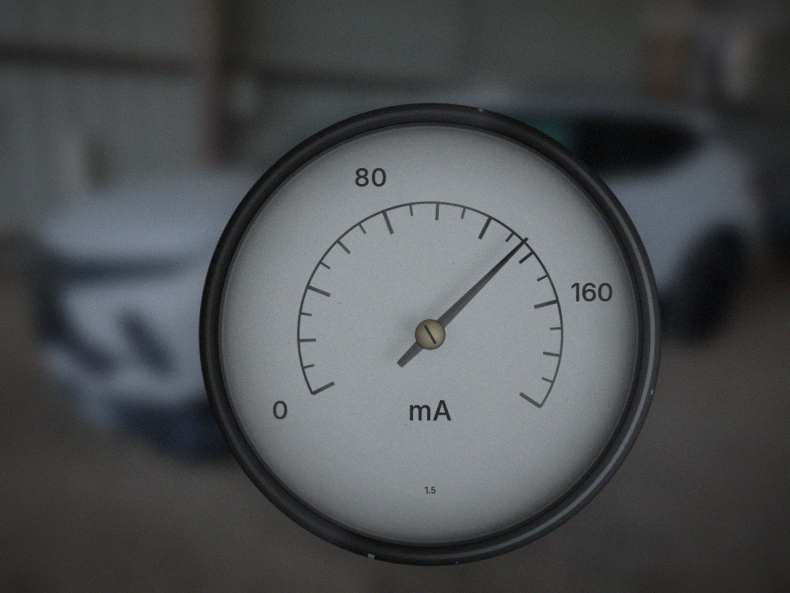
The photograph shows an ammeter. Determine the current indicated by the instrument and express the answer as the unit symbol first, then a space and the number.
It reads mA 135
